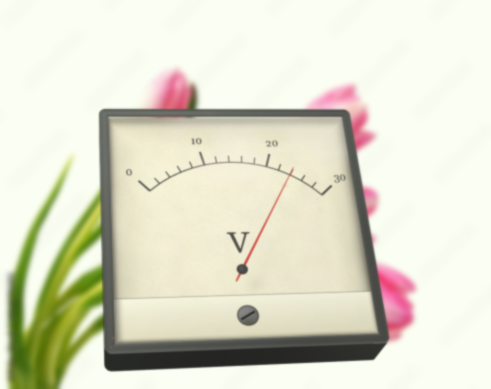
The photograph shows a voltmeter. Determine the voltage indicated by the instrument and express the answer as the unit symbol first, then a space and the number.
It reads V 24
